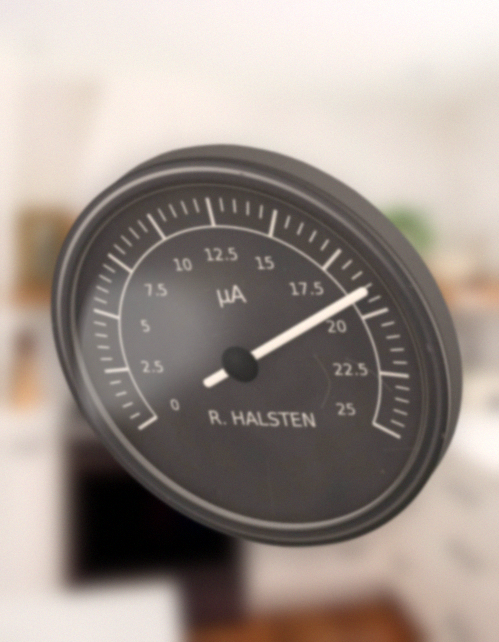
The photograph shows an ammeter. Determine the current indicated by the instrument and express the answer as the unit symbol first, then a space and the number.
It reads µA 19
